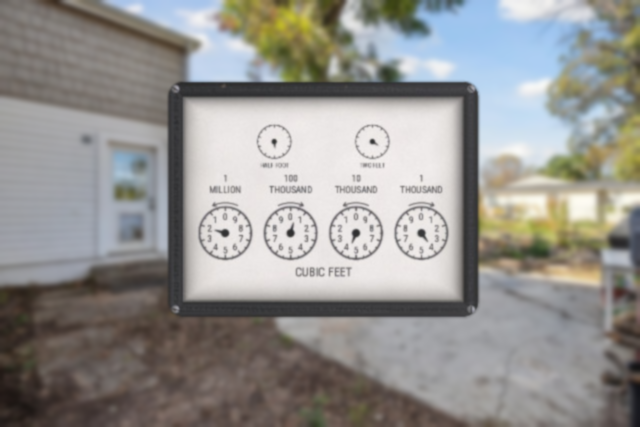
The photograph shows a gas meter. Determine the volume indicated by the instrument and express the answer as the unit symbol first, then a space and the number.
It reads ft³ 204400
